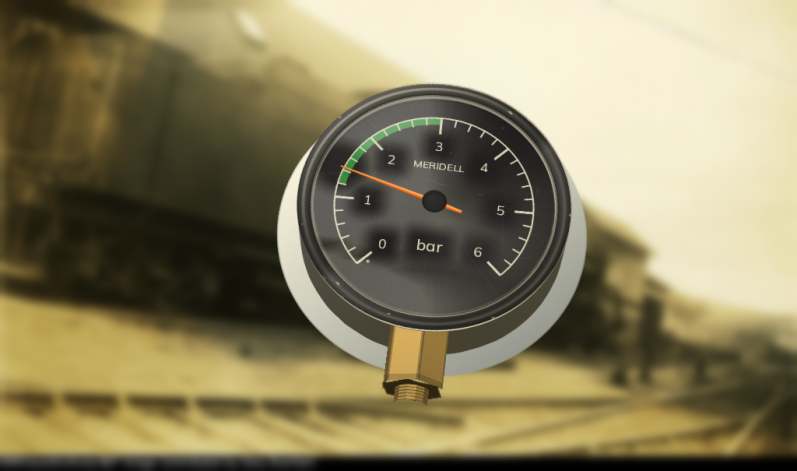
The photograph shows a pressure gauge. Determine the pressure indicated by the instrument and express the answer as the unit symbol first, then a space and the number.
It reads bar 1.4
